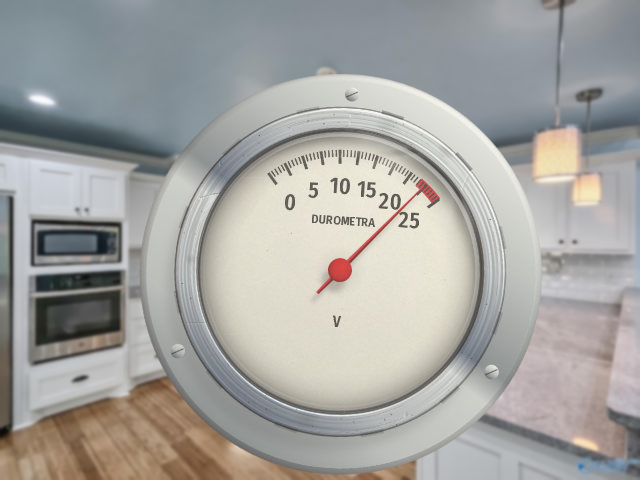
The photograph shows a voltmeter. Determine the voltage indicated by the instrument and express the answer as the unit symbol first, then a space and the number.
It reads V 22.5
